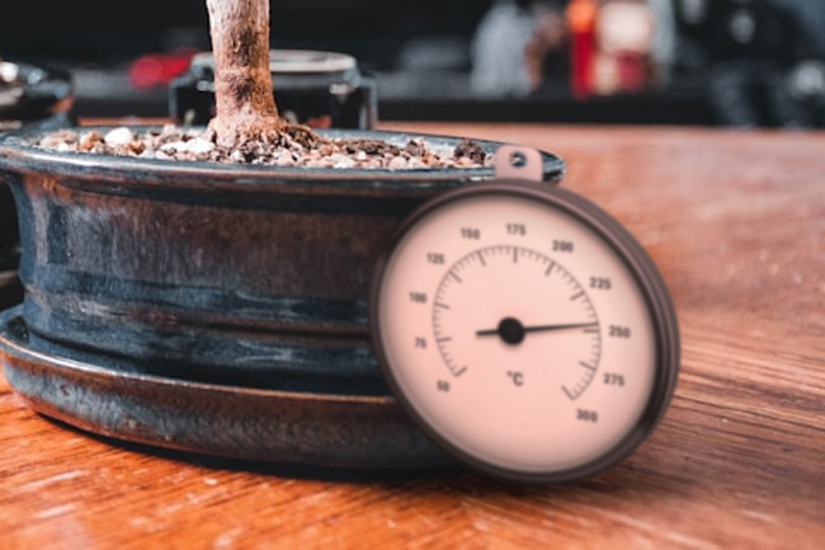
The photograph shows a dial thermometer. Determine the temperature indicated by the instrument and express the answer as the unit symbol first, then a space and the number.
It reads °C 245
